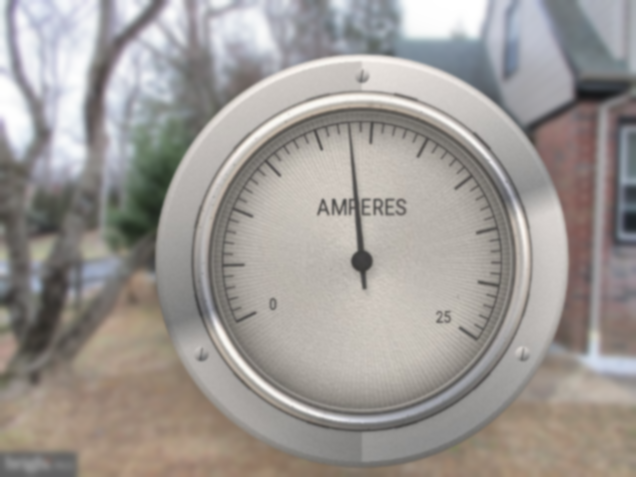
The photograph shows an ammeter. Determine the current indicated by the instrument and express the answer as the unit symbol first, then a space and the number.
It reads A 11.5
